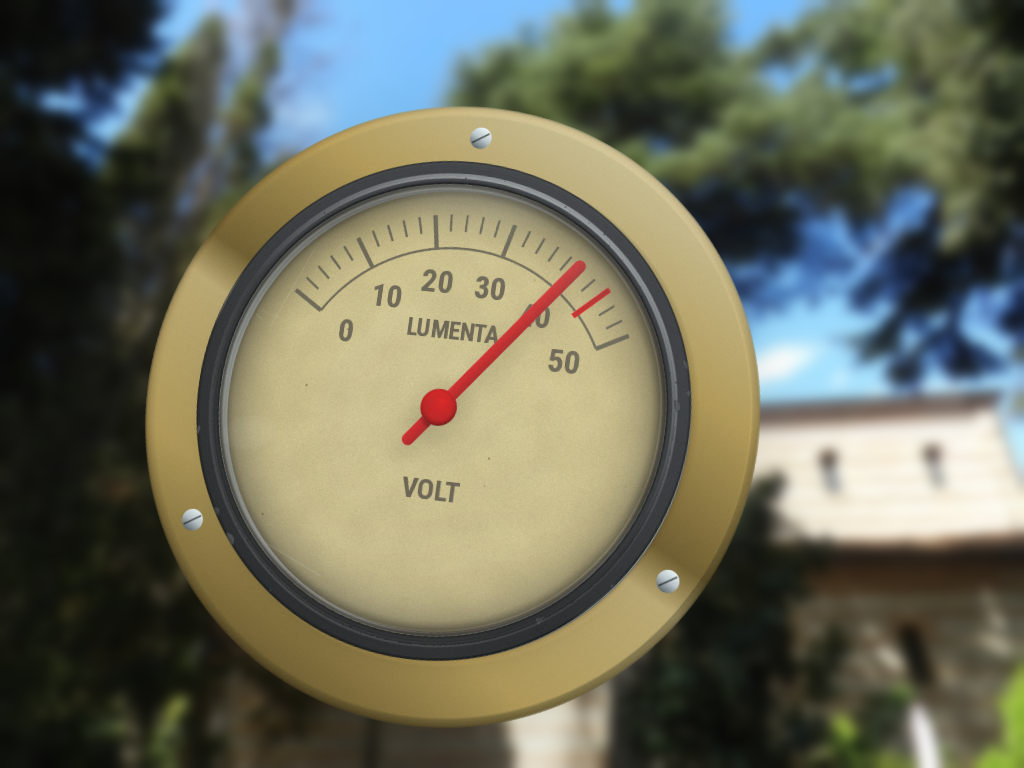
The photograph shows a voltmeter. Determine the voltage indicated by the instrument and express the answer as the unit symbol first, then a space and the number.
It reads V 40
